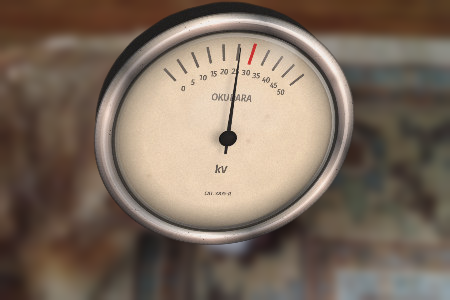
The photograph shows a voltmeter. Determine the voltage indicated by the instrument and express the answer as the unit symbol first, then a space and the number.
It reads kV 25
